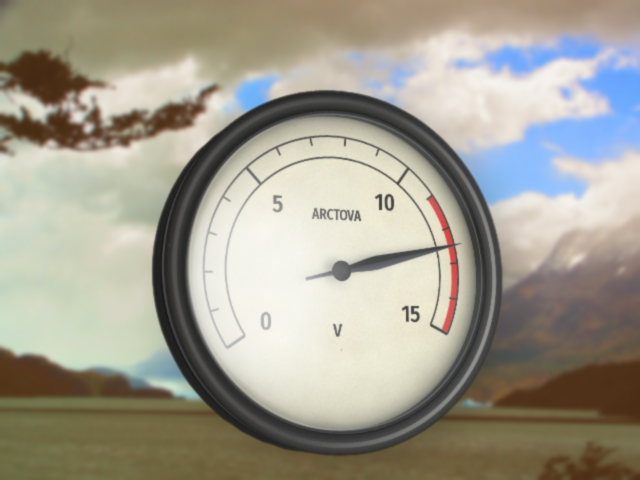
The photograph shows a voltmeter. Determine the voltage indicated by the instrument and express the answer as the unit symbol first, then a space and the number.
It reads V 12.5
